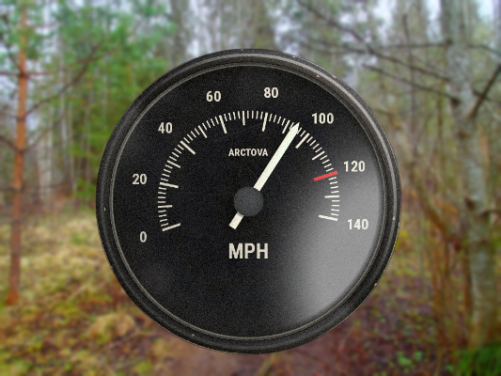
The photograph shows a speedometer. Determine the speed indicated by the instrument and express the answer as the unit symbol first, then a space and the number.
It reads mph 94
